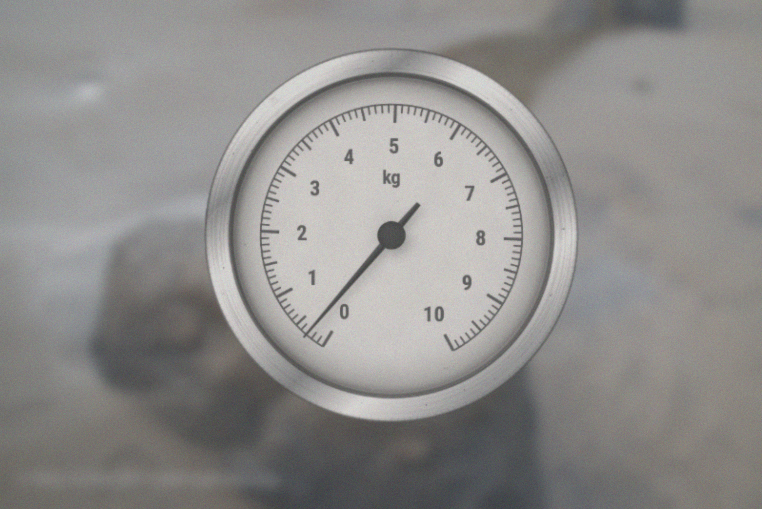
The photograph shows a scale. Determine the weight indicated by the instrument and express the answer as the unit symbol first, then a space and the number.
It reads kg 0.3
